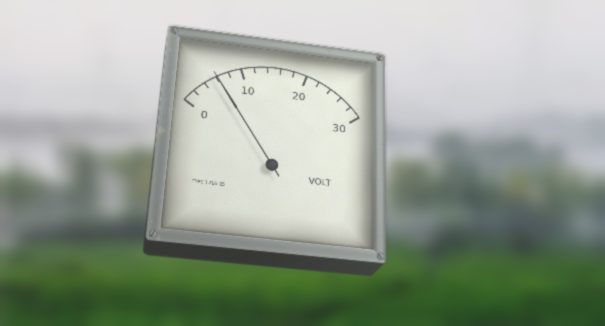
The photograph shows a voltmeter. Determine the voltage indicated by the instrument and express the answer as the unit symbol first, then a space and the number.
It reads V 6
